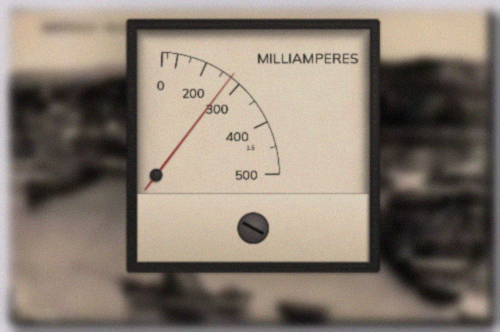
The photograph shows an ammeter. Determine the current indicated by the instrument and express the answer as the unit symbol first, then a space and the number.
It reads mA 275
